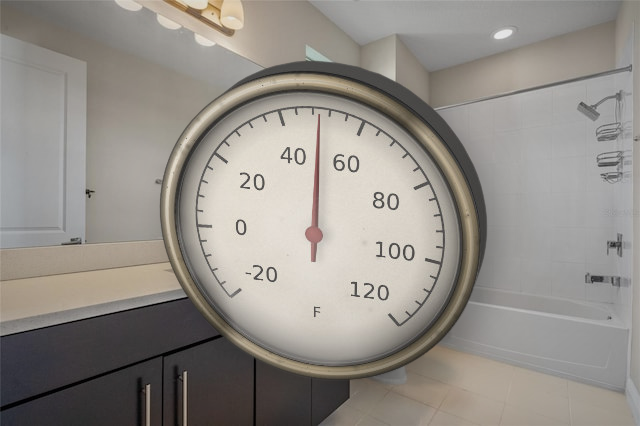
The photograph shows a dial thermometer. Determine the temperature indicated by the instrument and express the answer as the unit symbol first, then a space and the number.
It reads °F 50
